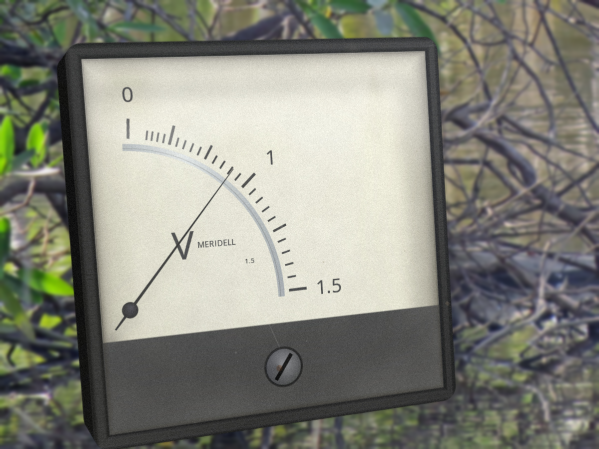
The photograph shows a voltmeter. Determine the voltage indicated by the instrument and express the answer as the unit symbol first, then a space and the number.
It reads V 0.9
